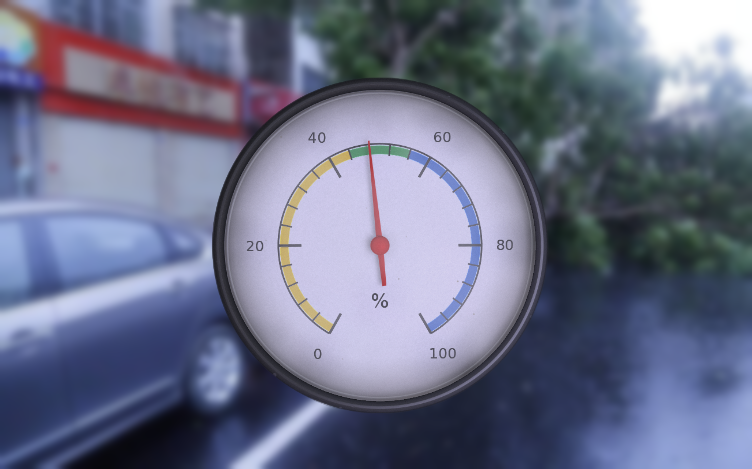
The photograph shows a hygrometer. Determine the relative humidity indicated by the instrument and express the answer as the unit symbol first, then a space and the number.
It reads % 48
